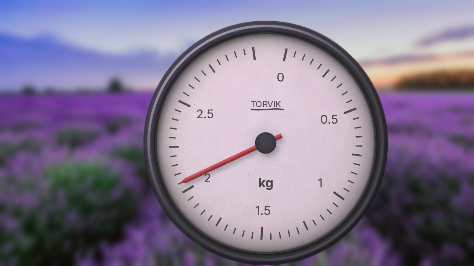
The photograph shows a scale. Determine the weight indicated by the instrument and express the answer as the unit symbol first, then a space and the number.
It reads kg 2.05
